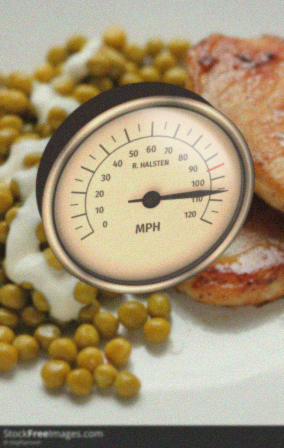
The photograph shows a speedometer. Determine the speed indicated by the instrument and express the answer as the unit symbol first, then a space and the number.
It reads mph 105
